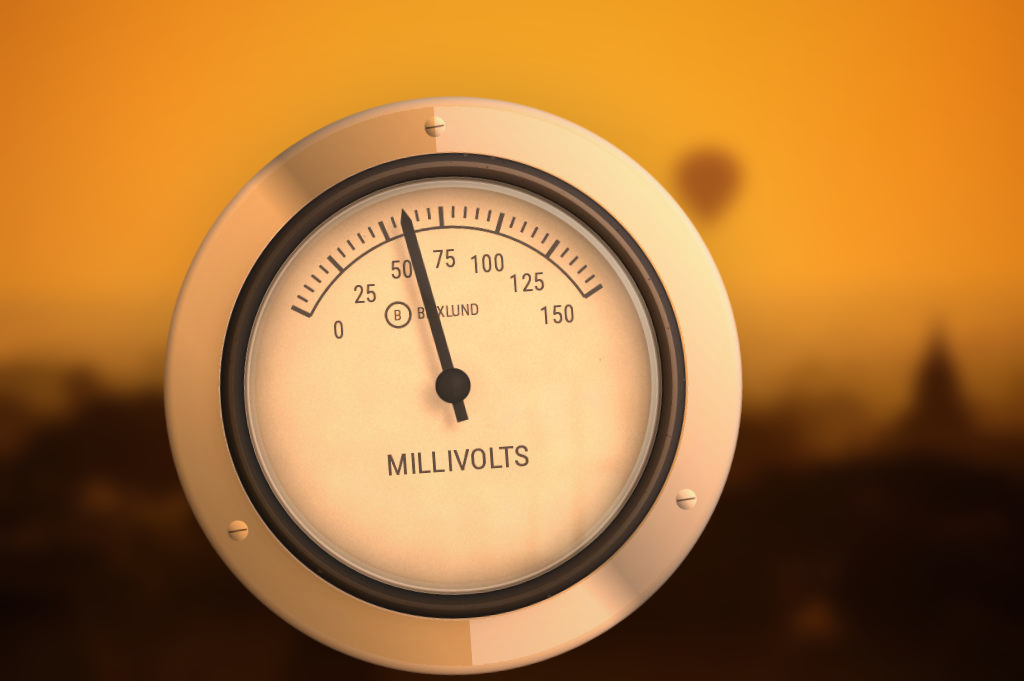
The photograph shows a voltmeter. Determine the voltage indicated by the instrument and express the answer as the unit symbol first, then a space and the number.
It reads mV 60
